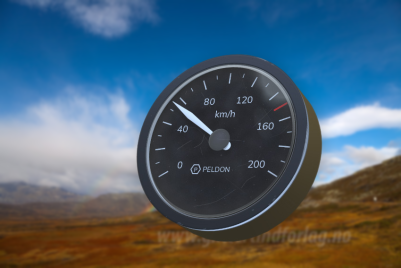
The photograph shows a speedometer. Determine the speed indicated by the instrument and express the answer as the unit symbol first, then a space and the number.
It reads km/h 55
